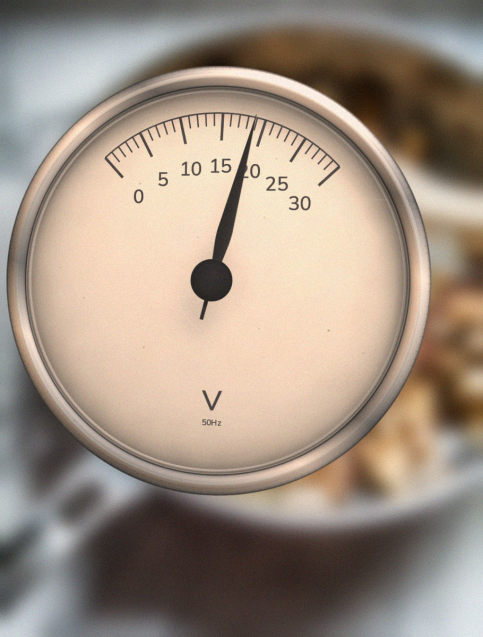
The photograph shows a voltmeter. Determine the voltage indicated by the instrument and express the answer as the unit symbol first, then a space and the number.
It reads V 19
